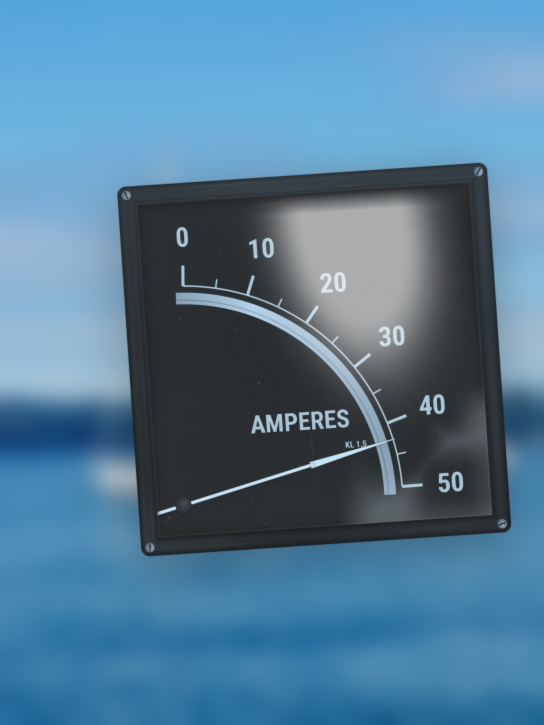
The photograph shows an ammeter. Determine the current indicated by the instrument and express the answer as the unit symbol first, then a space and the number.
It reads A 42.5
